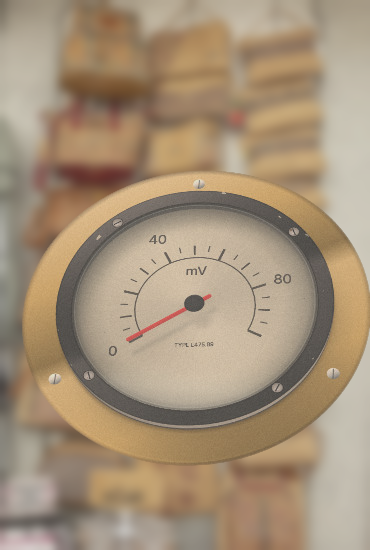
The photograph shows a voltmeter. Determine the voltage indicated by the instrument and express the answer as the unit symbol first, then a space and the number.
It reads mV 0
